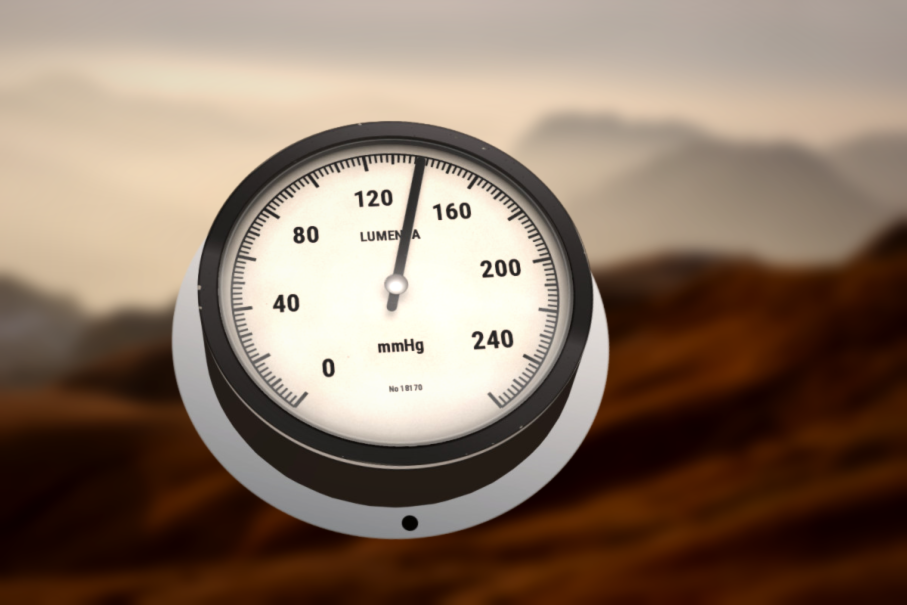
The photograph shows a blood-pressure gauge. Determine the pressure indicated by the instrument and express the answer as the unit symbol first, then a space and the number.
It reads mmHg 140
